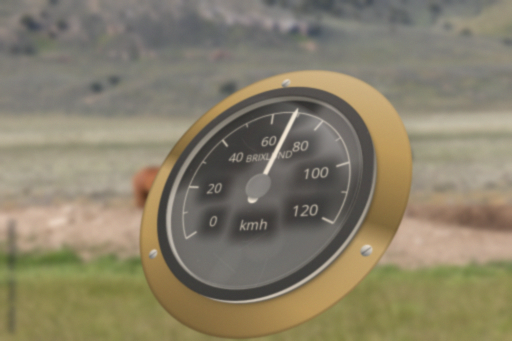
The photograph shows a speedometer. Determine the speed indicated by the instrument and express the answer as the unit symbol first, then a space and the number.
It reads km/h 70
